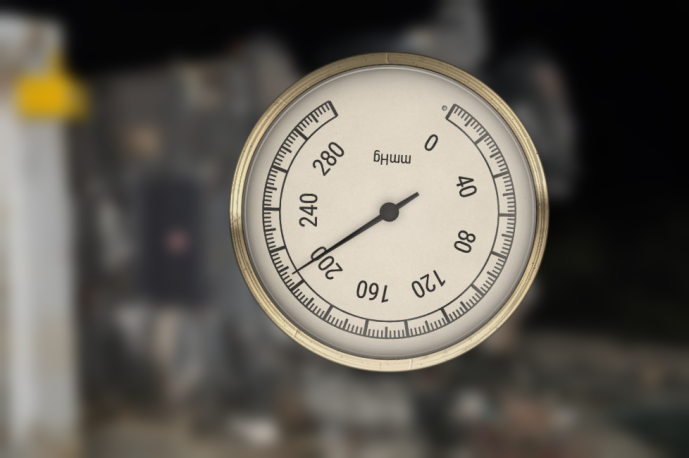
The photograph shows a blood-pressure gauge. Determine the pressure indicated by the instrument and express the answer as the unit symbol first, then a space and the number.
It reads mmHg 206
